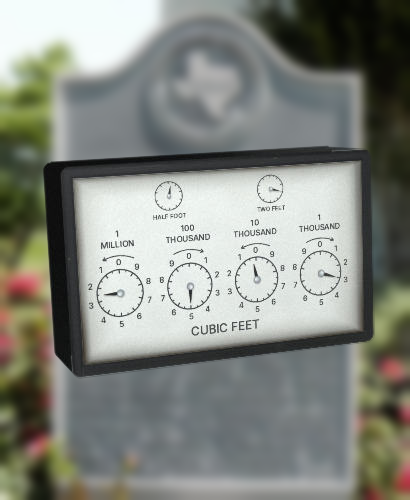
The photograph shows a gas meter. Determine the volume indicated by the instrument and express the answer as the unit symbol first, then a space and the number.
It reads ft³ 250300
